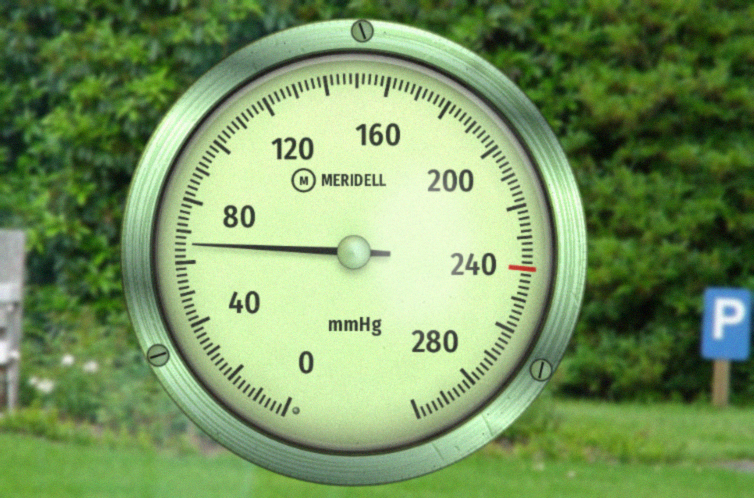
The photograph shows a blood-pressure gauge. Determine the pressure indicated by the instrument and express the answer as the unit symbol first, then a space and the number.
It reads mmHg 66
